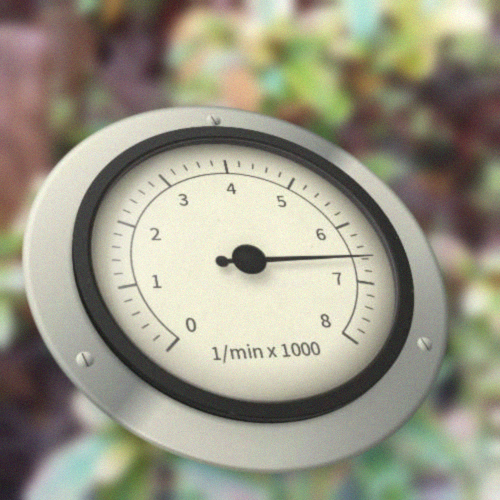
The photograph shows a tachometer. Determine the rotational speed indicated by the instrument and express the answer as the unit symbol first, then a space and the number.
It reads rpm 6600
